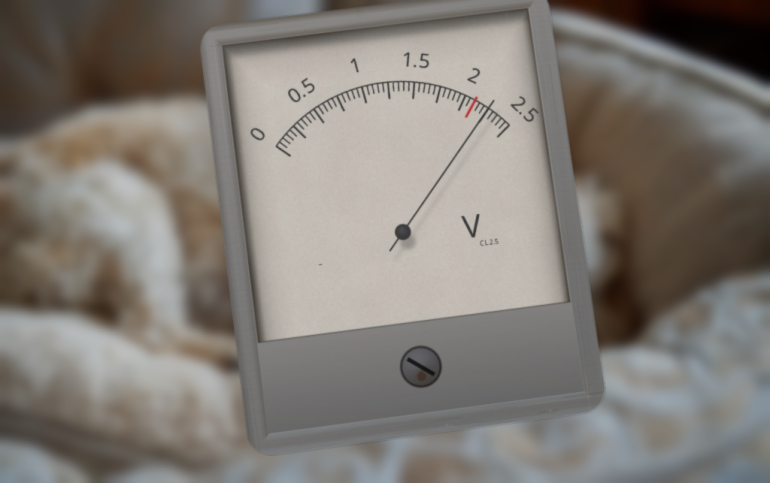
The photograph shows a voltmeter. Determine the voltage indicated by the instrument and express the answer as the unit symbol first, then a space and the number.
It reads V 2.25
